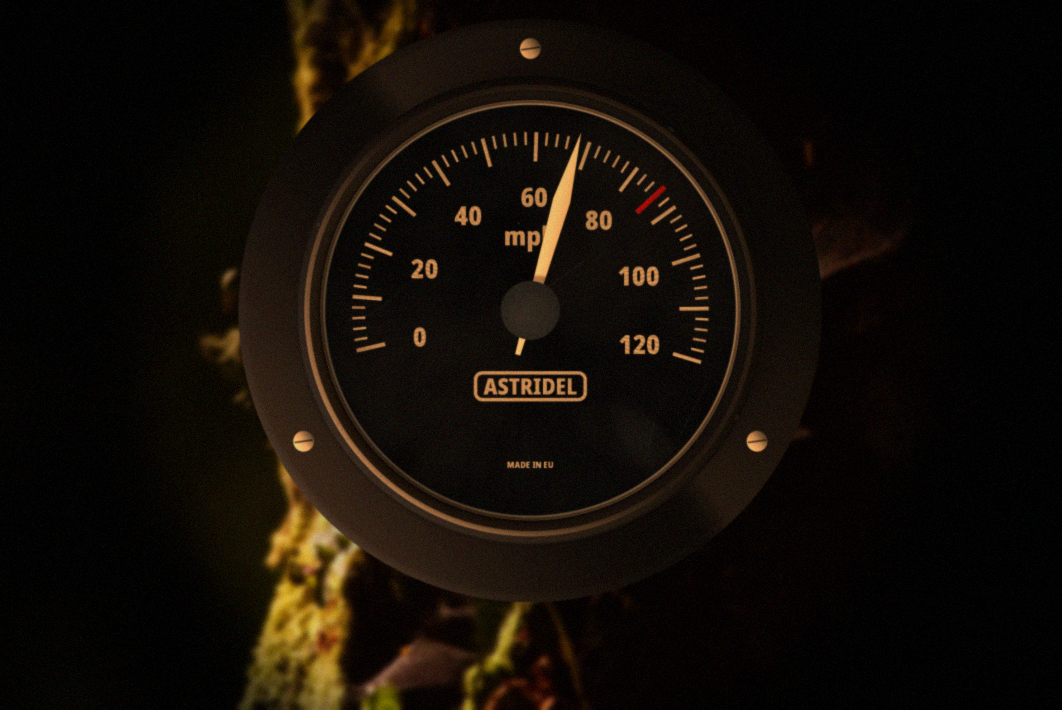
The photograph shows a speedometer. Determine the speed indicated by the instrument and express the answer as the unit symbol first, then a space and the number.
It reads mph 68
